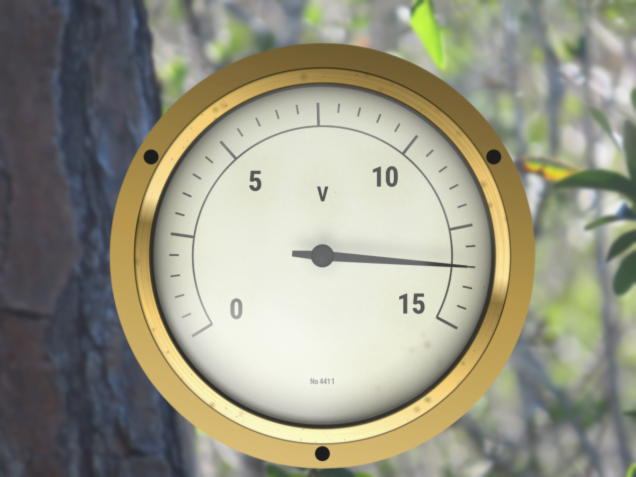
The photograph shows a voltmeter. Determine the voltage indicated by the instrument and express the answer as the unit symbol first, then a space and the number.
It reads V 13.5
